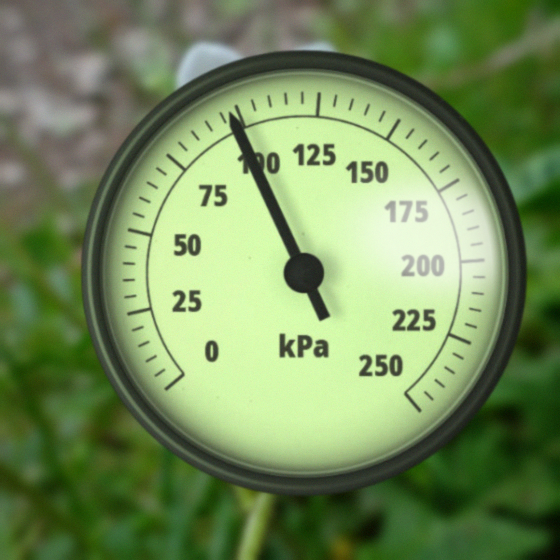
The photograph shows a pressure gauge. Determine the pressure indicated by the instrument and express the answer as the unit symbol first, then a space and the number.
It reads kPa 97.5
